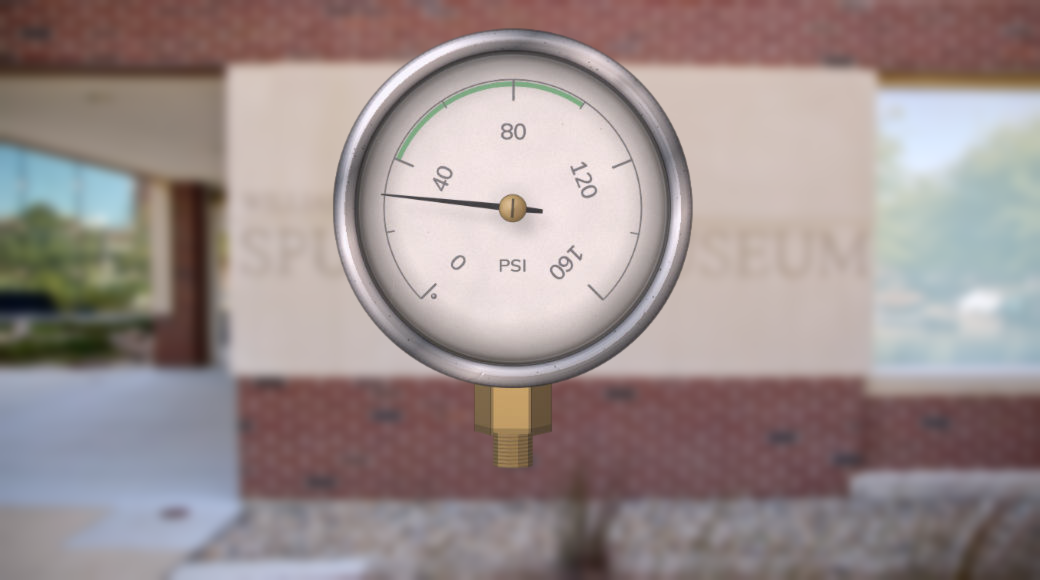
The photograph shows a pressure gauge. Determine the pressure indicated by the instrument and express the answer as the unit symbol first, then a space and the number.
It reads psi 30
